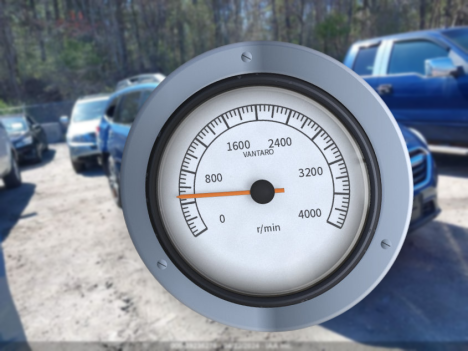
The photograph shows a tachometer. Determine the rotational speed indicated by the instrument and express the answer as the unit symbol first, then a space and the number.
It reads rpm 500
